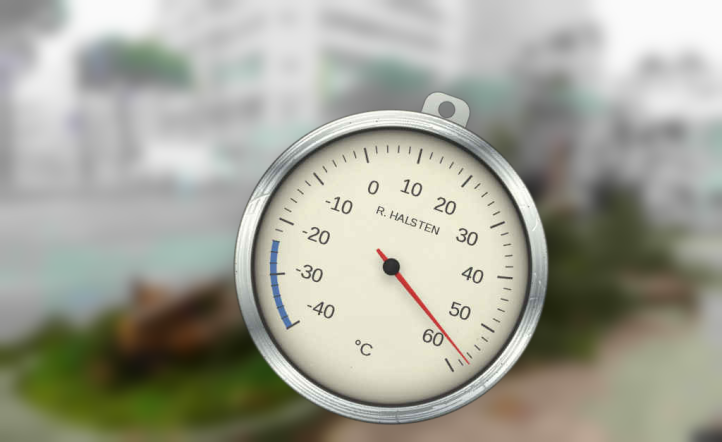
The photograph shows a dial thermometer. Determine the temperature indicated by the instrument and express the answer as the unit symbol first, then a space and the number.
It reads °C 57
